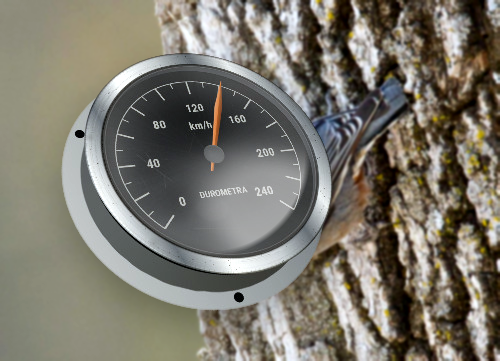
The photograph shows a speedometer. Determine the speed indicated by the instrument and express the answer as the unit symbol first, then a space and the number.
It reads km/h 140
